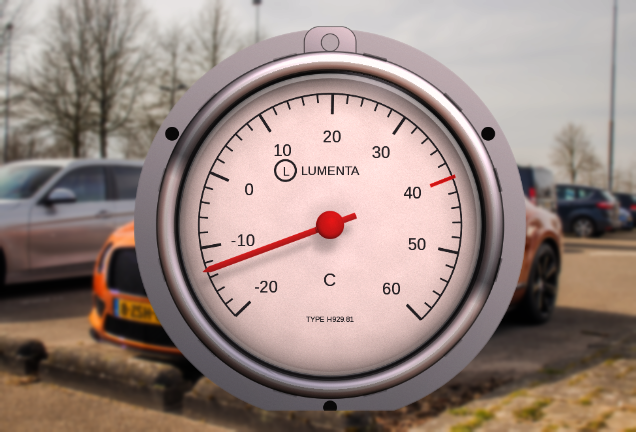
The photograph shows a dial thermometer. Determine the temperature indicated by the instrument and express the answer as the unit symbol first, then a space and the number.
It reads °C -13
